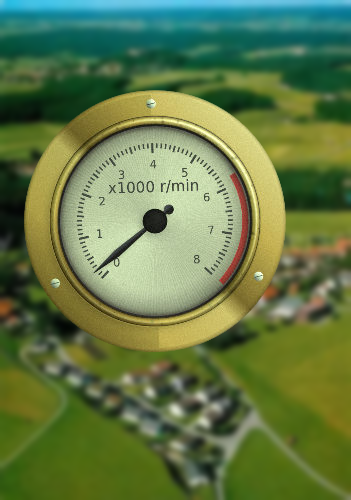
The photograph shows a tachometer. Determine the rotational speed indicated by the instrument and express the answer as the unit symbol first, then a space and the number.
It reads rpm 200
